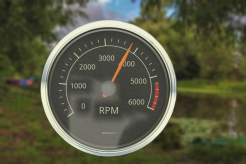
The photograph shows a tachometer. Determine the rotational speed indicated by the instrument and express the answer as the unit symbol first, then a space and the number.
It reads rpm 3800
